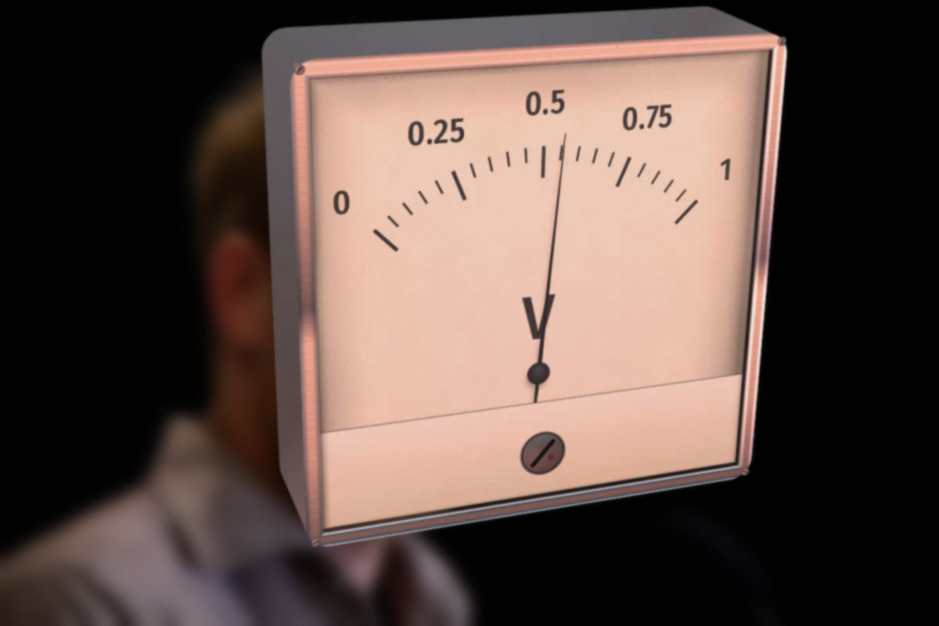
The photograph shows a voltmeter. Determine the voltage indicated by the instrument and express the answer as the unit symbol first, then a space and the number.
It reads V 0.55
